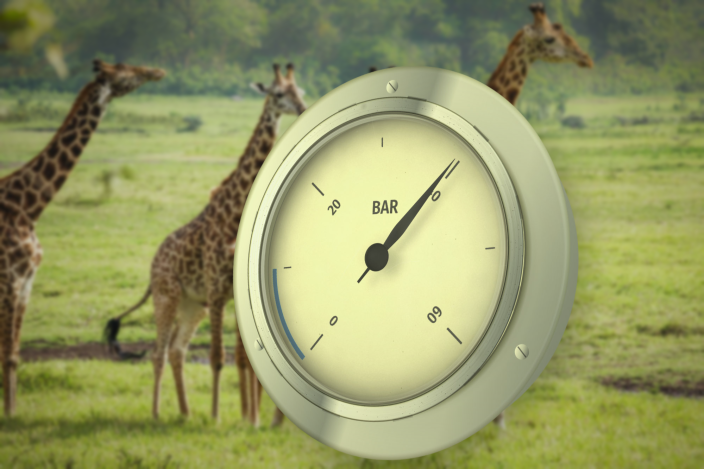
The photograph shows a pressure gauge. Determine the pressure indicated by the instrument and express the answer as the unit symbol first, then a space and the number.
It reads bar 40
